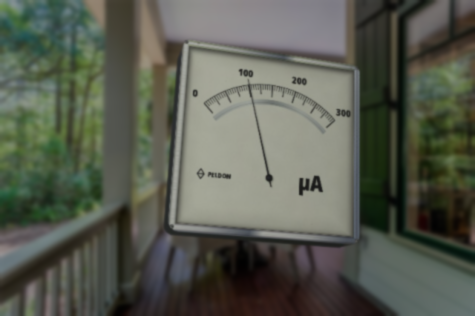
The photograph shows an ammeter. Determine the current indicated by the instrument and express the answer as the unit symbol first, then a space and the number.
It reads µA 100
